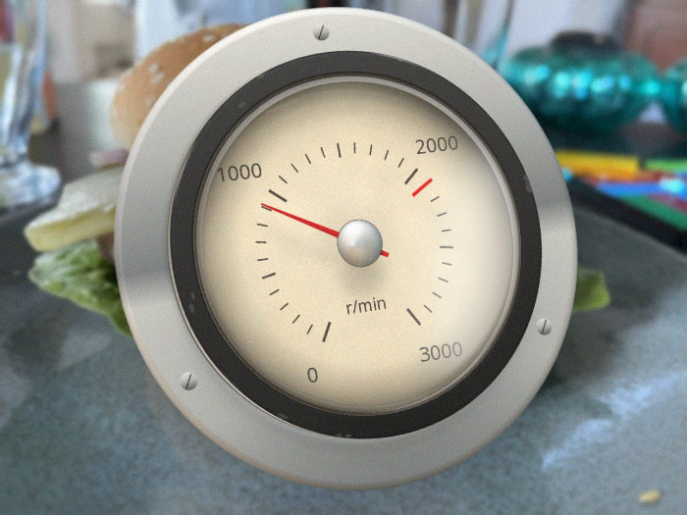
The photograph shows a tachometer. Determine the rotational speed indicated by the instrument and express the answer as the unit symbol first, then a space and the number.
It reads rpm 900
